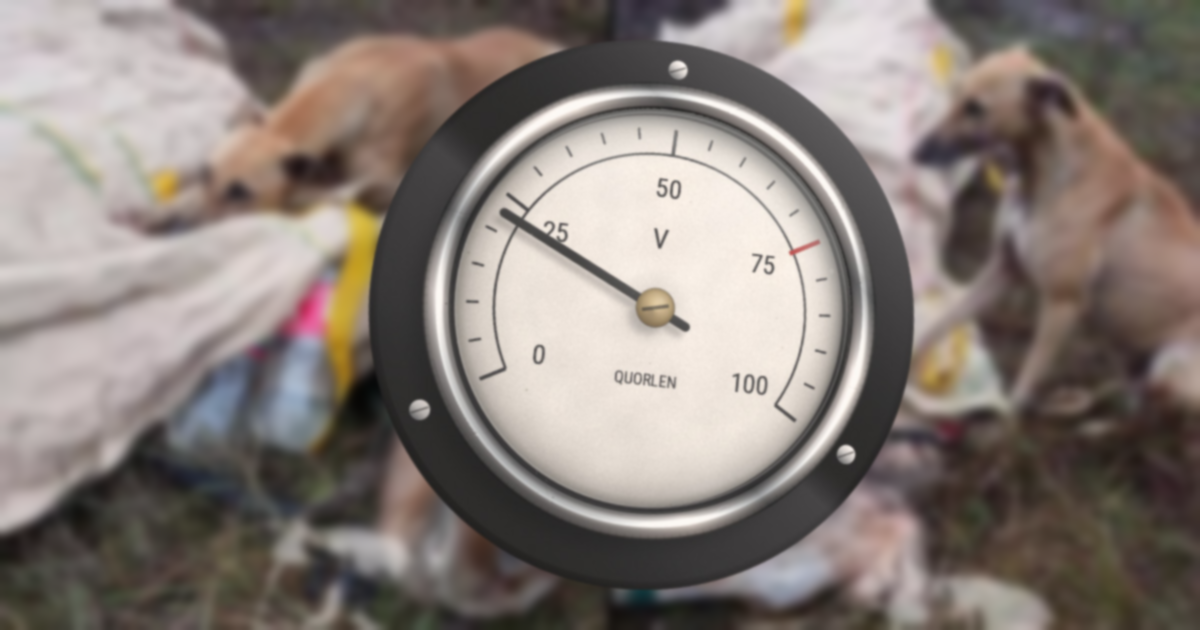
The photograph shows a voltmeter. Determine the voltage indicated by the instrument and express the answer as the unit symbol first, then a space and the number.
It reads V 22.5
